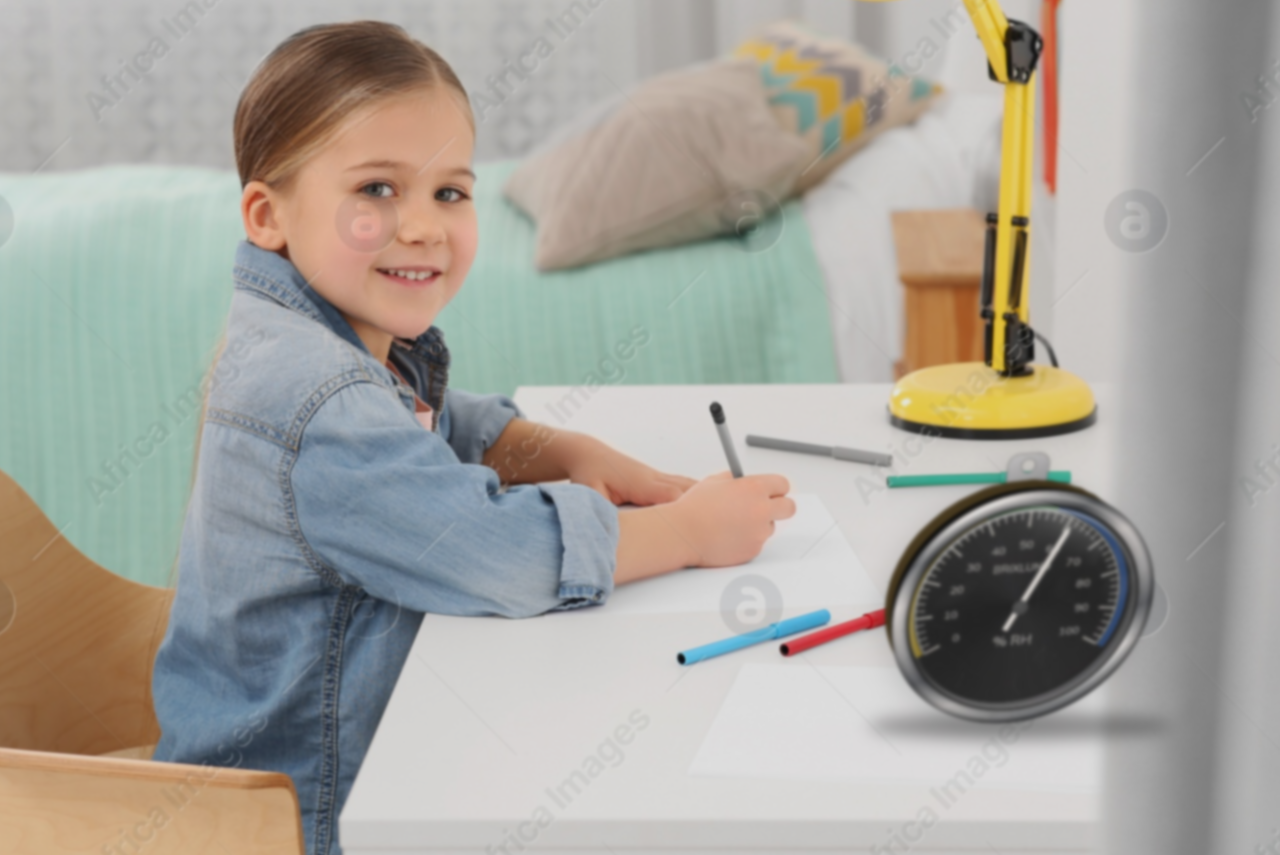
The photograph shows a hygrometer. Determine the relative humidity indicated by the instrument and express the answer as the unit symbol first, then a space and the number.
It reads % 60
